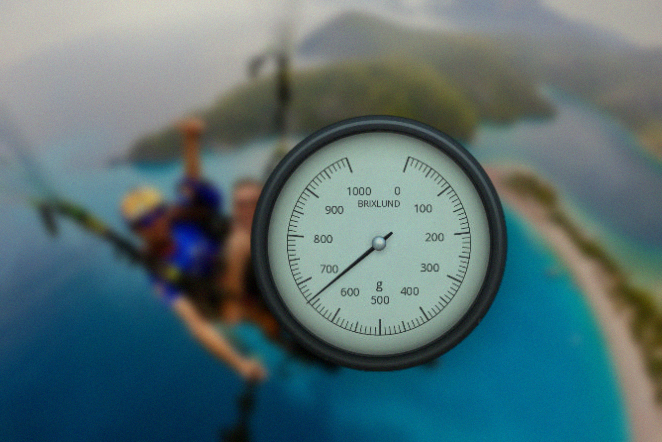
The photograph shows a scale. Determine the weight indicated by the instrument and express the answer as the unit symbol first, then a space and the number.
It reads g 660
